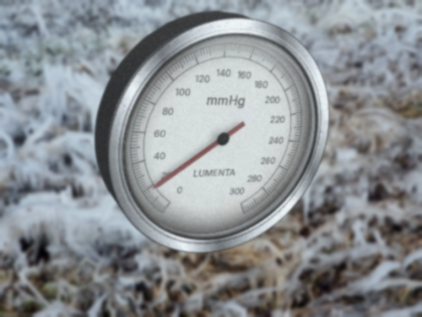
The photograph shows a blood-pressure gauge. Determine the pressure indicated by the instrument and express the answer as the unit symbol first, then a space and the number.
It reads mmHg 20
